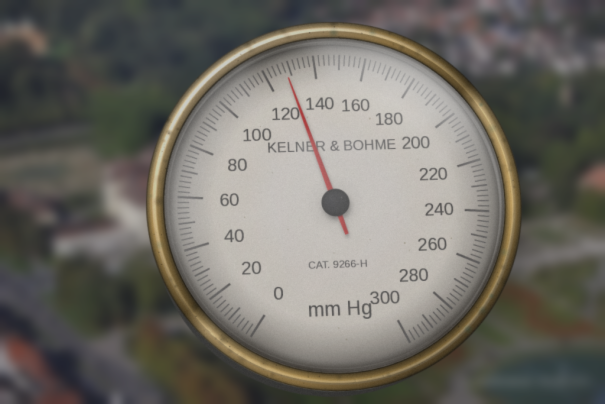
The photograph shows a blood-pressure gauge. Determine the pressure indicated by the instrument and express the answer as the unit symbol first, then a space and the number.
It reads mmHg 128
